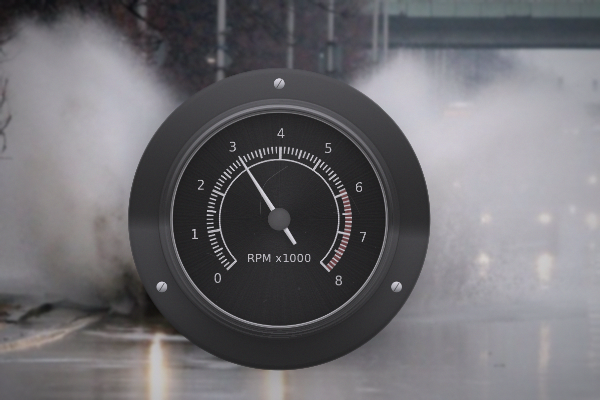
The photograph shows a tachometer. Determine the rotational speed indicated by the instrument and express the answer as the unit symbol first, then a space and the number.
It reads rpm 3000
